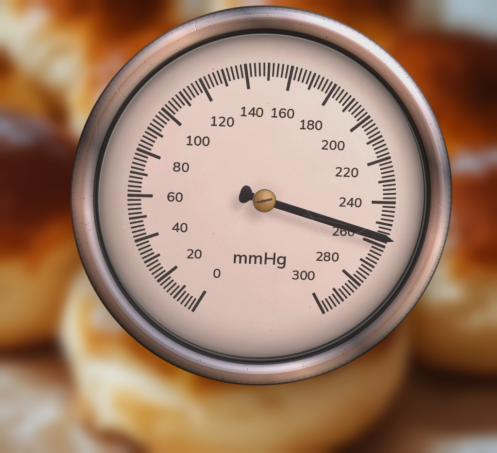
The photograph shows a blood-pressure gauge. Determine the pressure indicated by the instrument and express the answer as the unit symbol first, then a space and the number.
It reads mmHg 256
